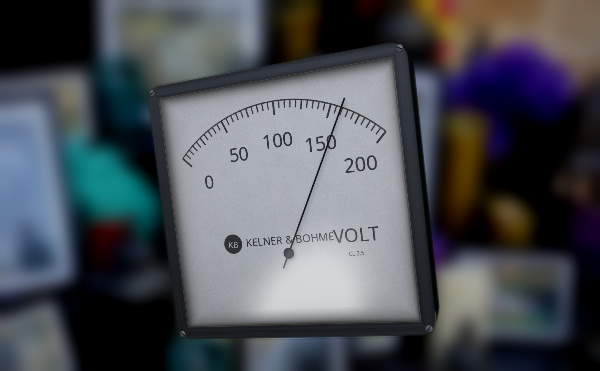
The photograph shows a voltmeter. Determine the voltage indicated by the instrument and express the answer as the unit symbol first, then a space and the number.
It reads V 160
